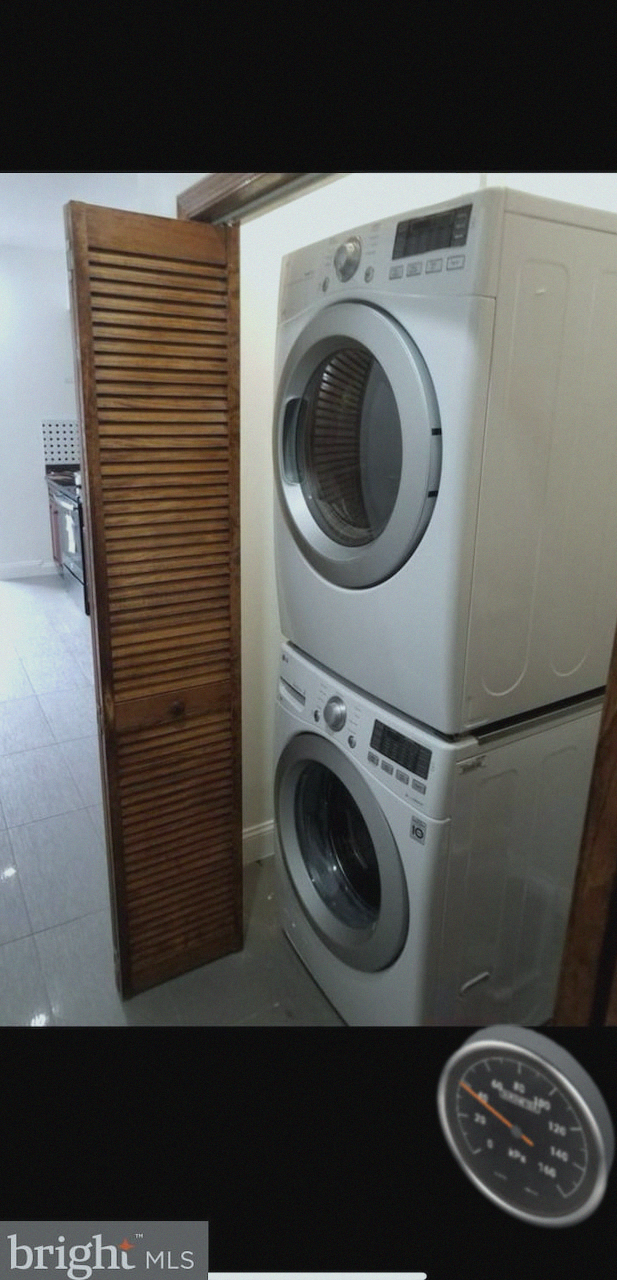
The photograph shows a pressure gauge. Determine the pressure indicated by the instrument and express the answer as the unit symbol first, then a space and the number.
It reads kPa 40
